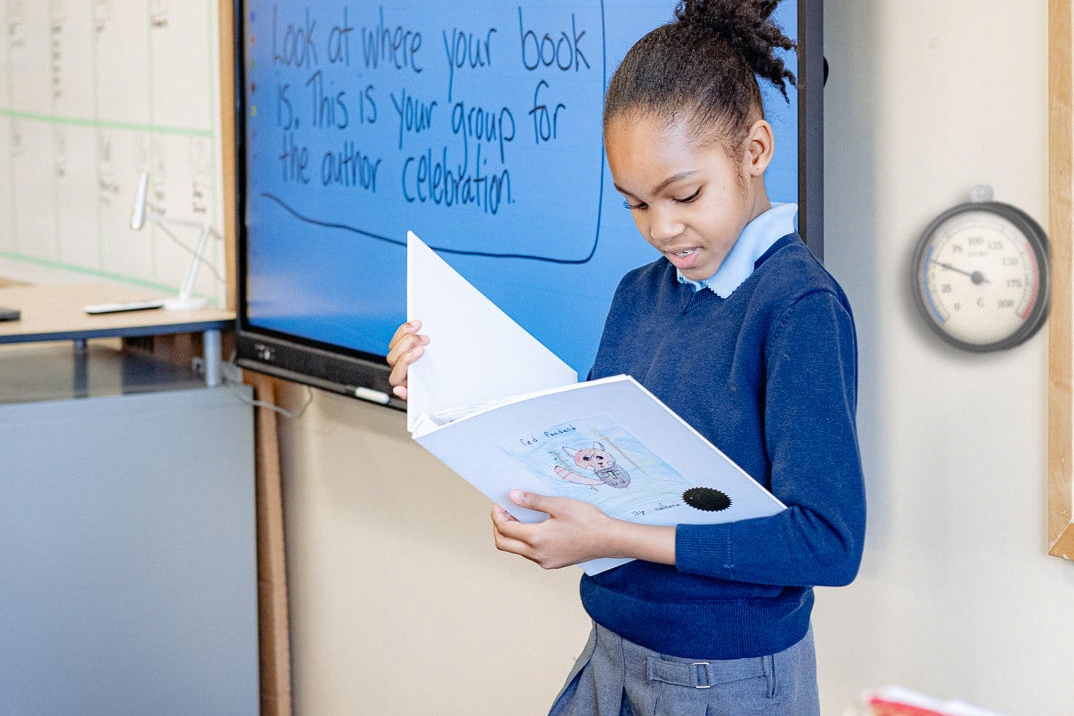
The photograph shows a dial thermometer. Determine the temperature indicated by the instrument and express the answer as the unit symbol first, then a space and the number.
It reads °C 50
